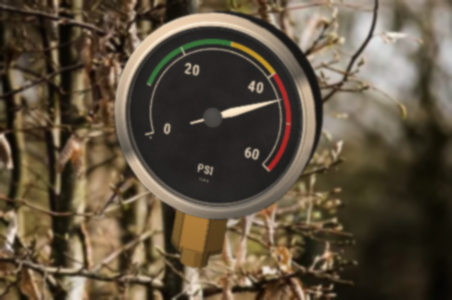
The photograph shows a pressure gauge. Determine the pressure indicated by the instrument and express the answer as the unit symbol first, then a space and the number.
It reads psi 45
